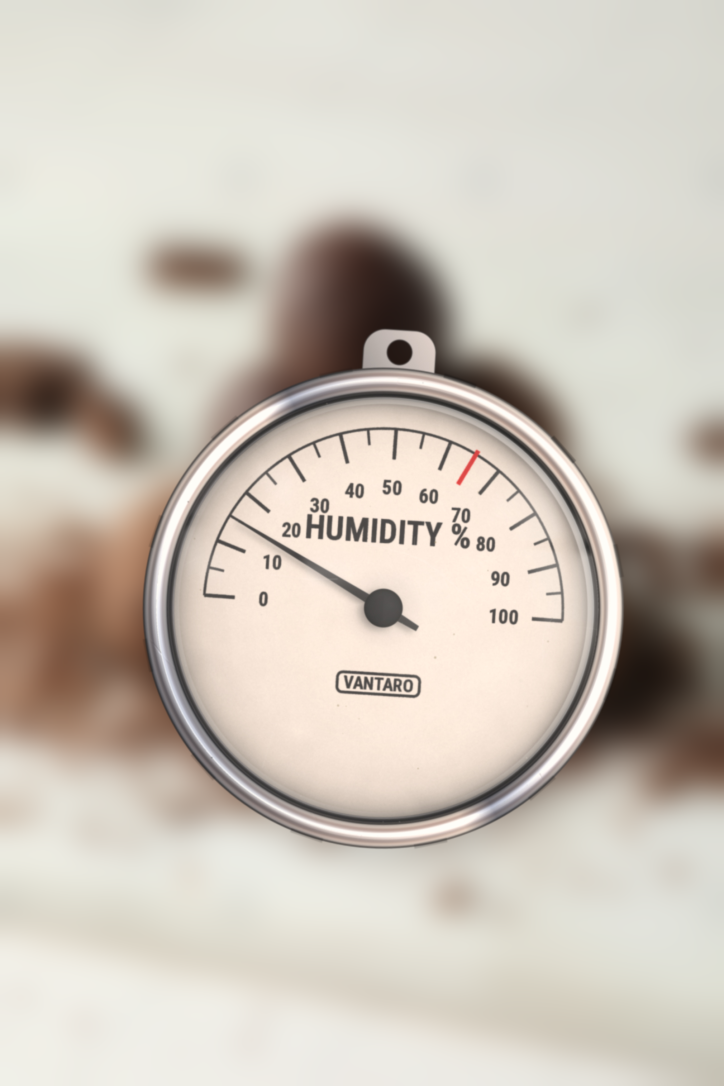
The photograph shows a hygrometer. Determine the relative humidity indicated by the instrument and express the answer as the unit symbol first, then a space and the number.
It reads % 15
